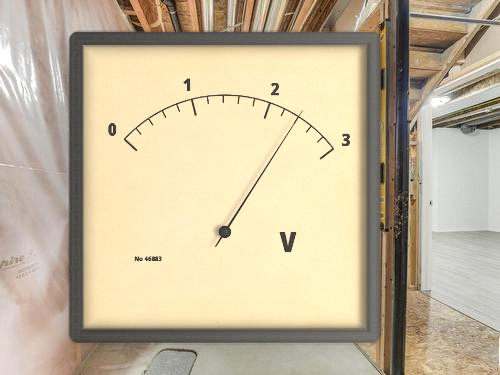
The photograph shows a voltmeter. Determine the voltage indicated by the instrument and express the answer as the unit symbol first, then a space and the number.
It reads V 2.4
